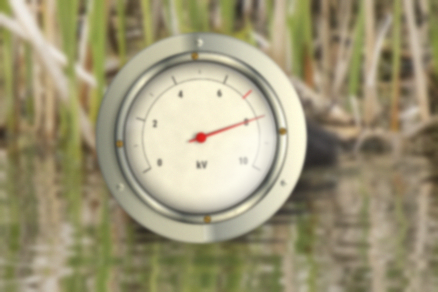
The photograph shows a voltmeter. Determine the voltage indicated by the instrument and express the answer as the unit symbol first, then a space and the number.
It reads kV 8
